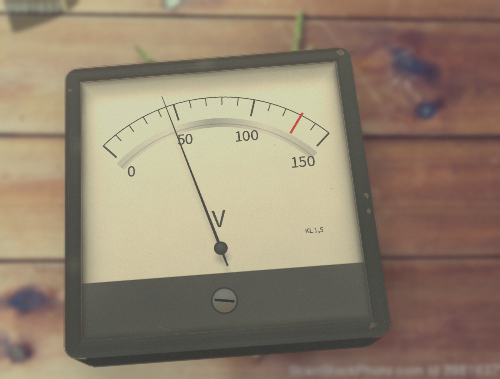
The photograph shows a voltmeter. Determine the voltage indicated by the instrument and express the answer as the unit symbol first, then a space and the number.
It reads V 45
